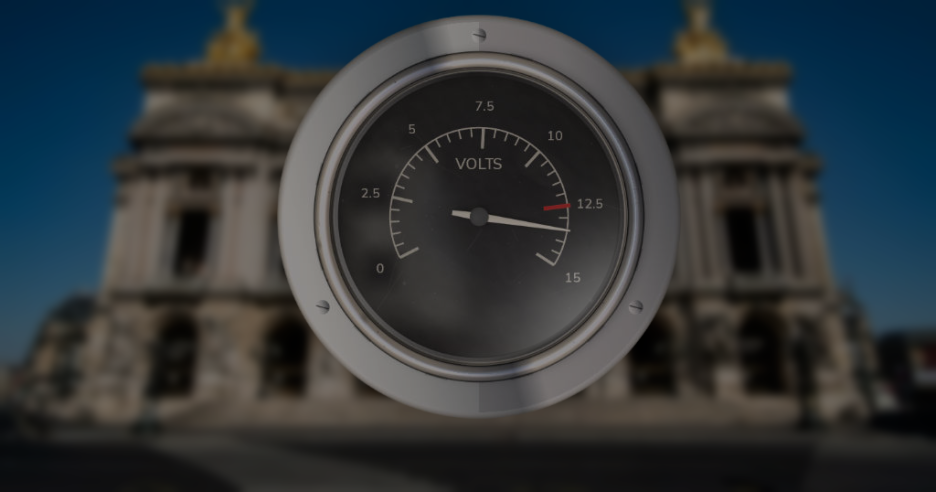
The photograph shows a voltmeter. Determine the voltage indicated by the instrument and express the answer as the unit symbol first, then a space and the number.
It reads V 13.5
